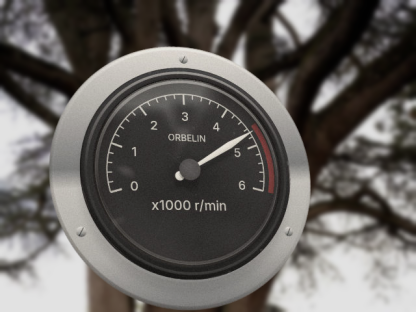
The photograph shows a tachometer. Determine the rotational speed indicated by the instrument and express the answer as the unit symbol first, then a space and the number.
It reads rpm 4700
